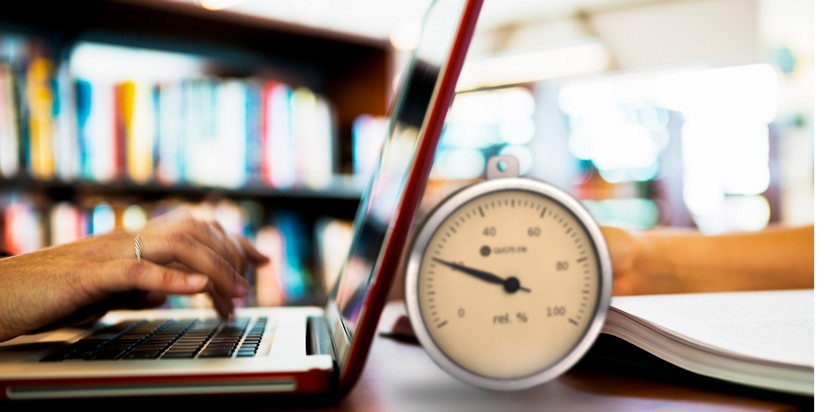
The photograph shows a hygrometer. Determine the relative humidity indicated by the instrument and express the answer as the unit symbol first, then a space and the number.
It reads % 20
